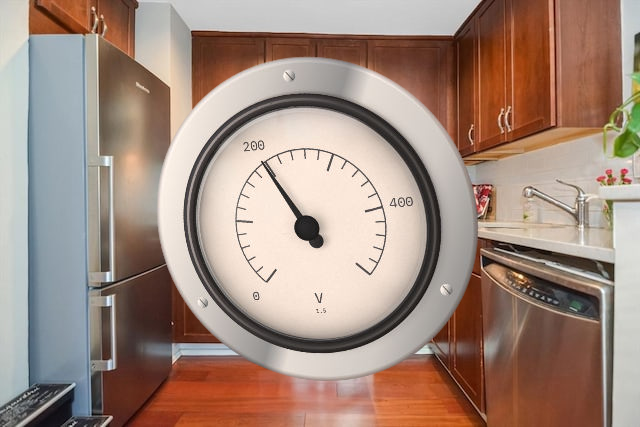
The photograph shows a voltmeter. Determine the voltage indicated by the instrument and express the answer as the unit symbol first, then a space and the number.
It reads V 200
